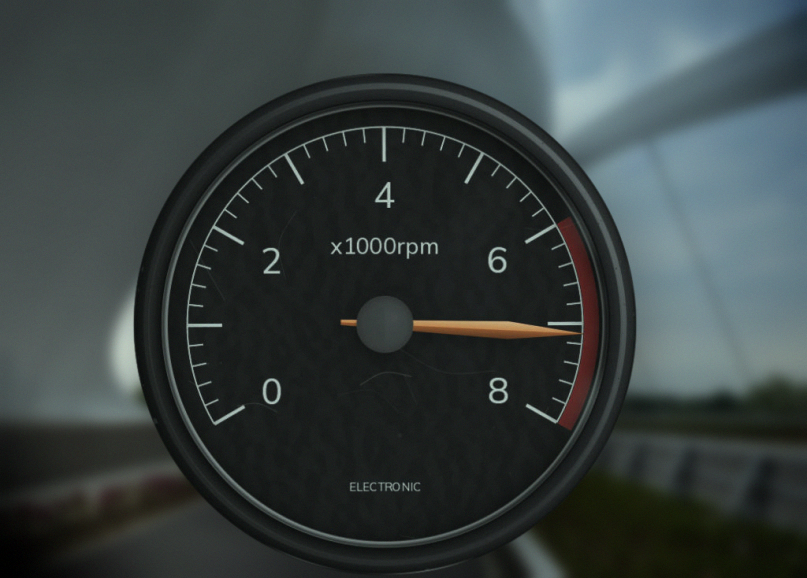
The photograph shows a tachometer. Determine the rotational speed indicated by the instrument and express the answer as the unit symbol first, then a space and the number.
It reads rpm 7100
